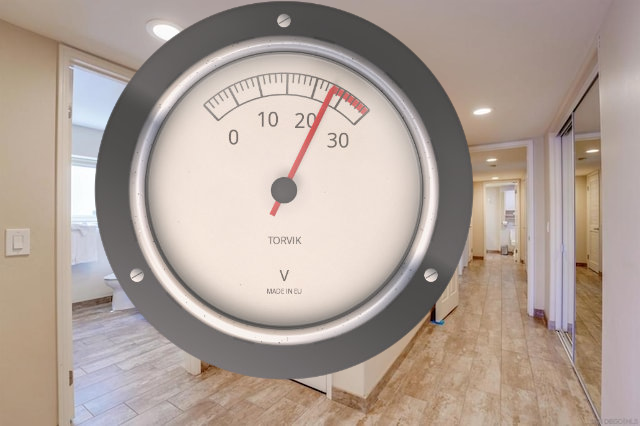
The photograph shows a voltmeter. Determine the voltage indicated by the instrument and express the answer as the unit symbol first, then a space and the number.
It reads V 23
